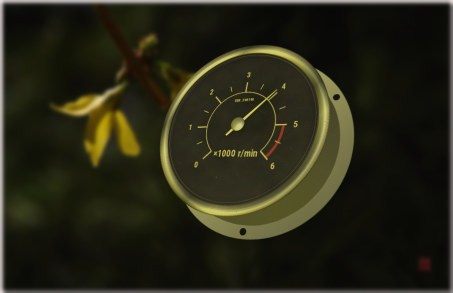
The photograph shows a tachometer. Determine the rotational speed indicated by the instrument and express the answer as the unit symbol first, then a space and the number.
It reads rpm 4000
